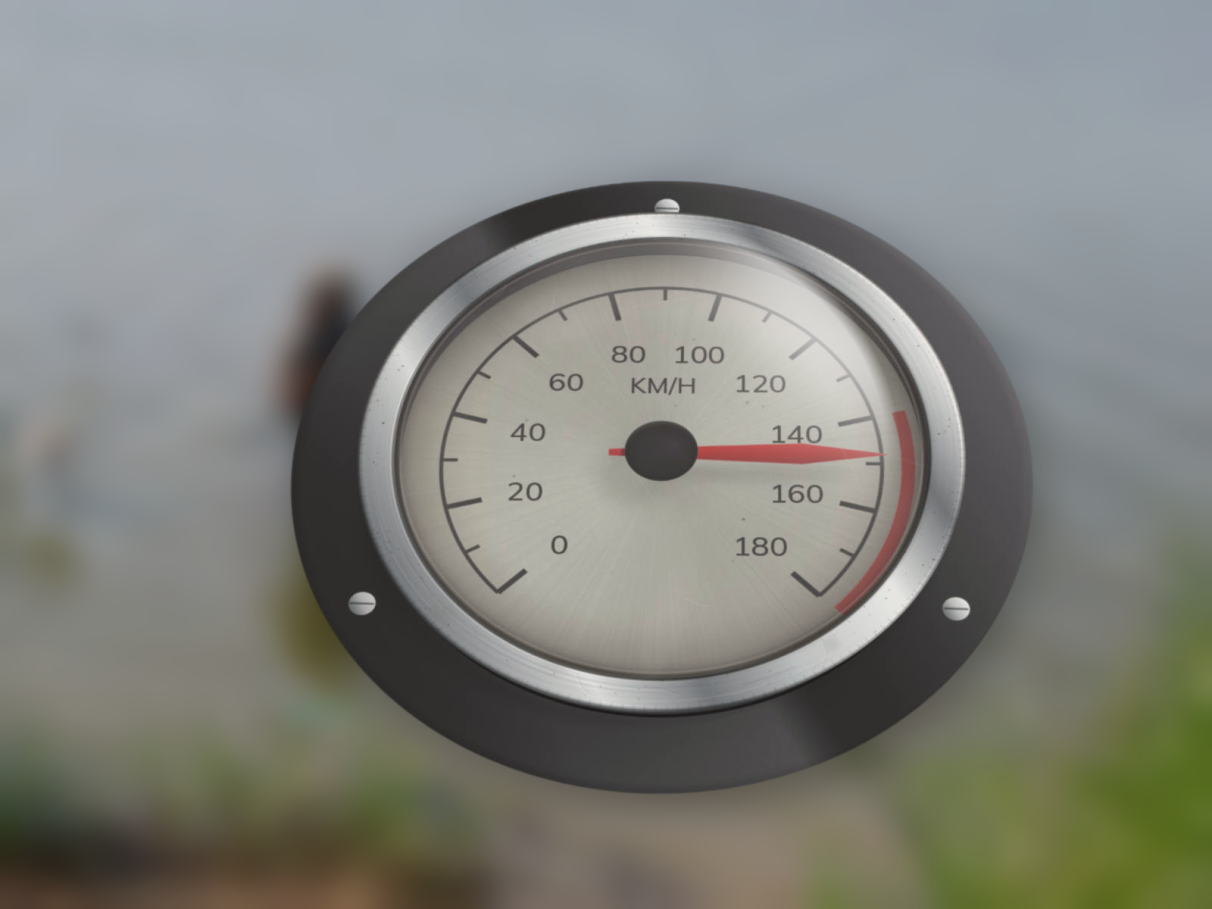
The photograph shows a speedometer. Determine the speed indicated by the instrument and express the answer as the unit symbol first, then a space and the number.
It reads km/h 150
